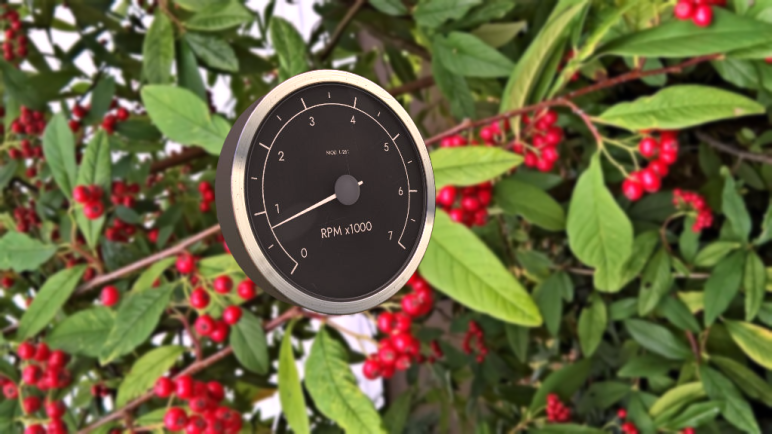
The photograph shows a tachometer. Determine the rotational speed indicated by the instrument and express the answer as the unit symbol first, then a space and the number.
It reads rpm 750
